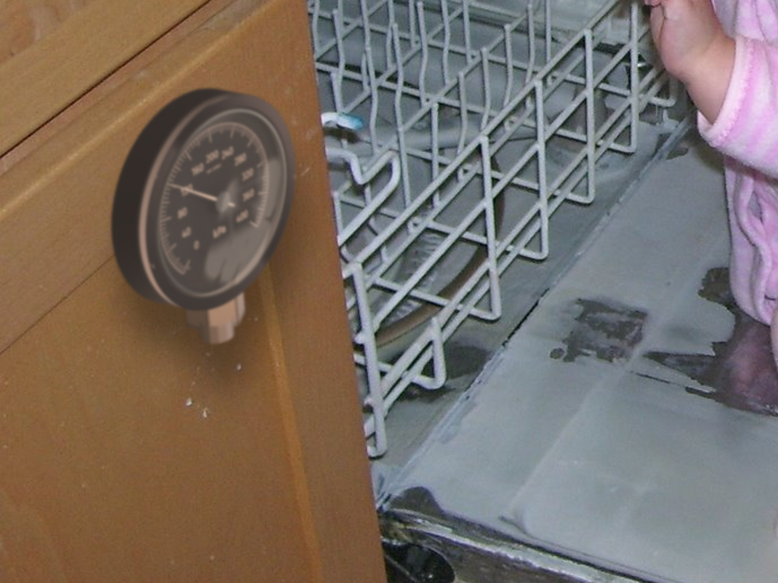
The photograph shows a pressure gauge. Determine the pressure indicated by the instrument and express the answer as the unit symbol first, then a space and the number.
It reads kPa 120
